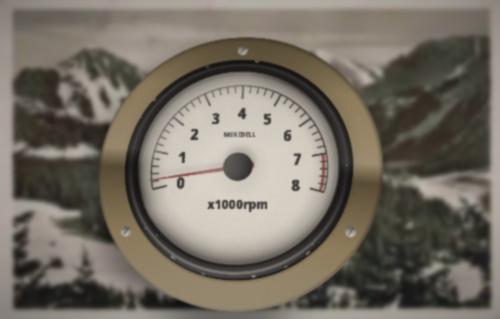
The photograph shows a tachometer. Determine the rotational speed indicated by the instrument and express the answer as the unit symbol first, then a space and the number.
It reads rpm 200
